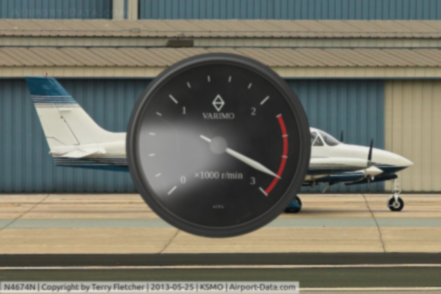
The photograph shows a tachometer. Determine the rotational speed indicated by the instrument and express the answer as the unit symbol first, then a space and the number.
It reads rpm 2800
